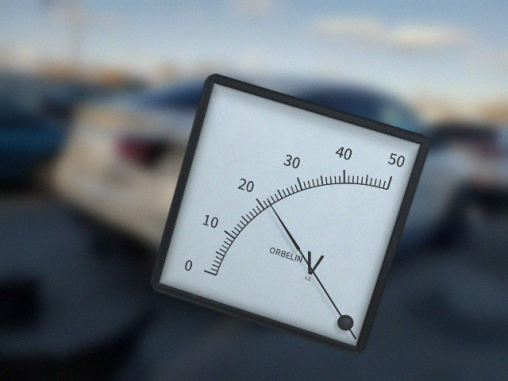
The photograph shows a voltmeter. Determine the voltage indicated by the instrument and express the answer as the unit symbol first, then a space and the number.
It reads V 22
